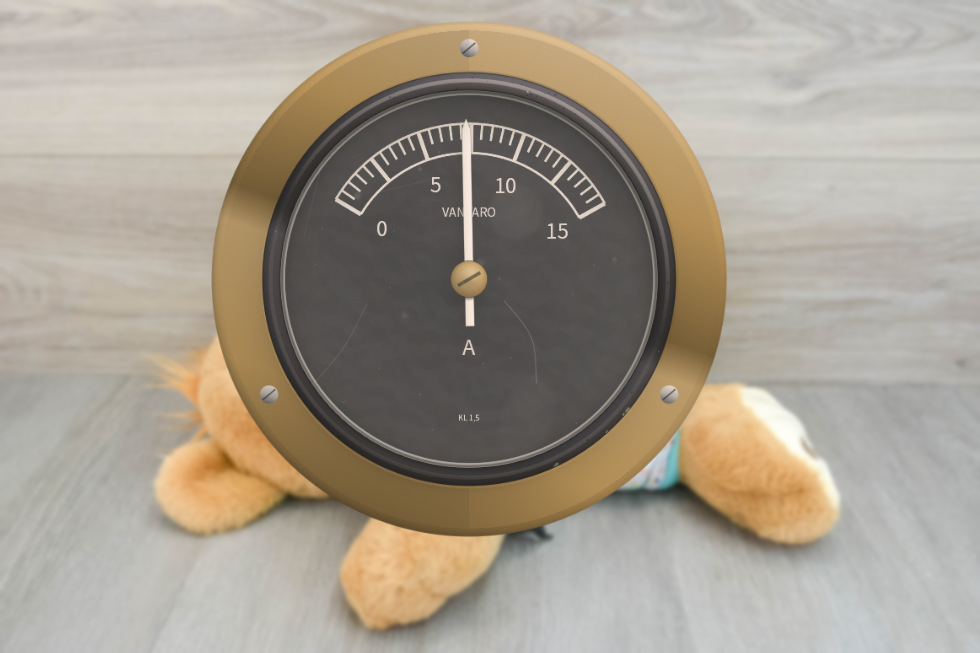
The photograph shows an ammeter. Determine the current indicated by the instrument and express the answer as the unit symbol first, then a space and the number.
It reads A 7.25
